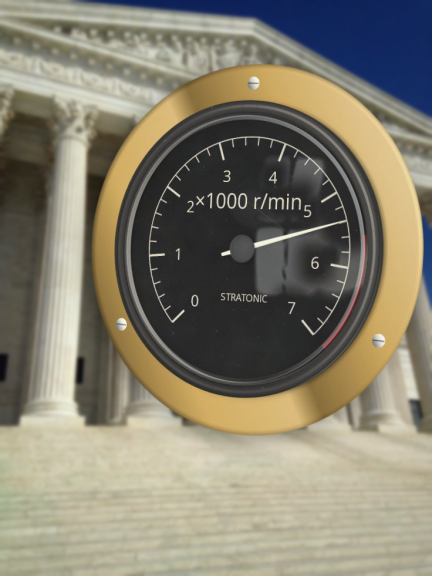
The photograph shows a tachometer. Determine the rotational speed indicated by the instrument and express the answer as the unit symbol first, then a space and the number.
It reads rpm 5400
